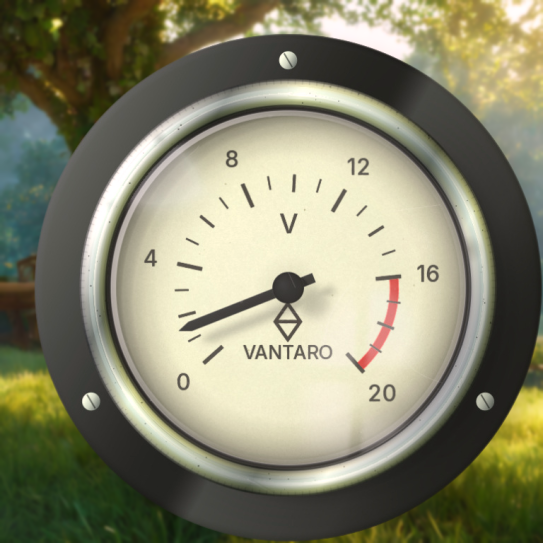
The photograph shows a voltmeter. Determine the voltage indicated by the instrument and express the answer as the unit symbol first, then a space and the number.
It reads V 1.5
